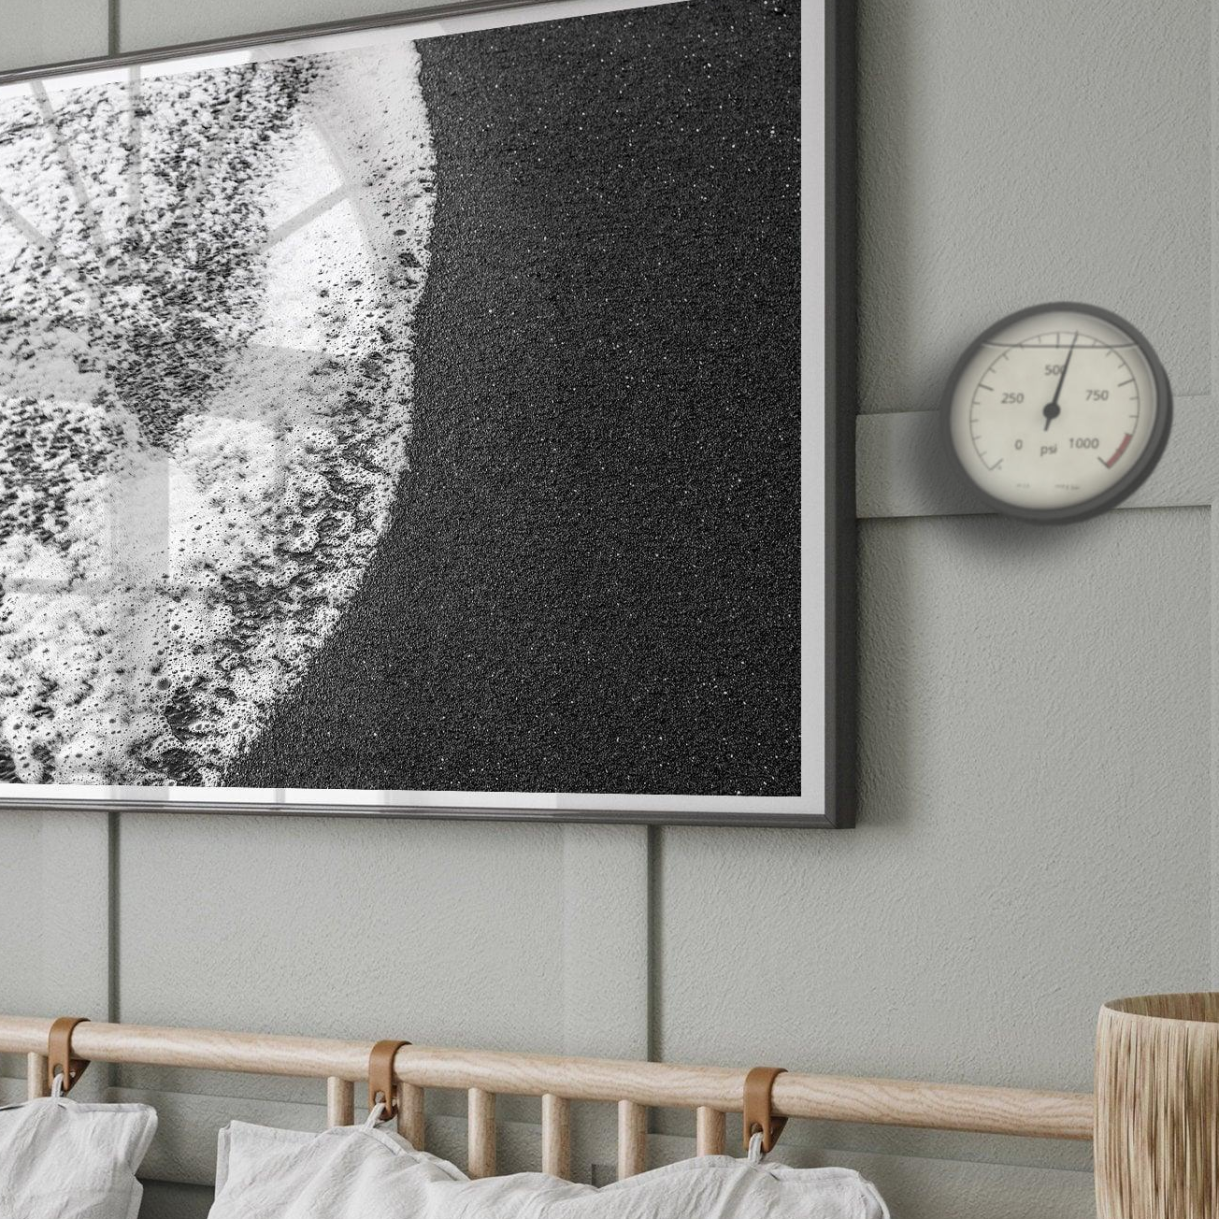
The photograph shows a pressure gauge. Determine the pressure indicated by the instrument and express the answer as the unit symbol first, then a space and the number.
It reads psi 550
